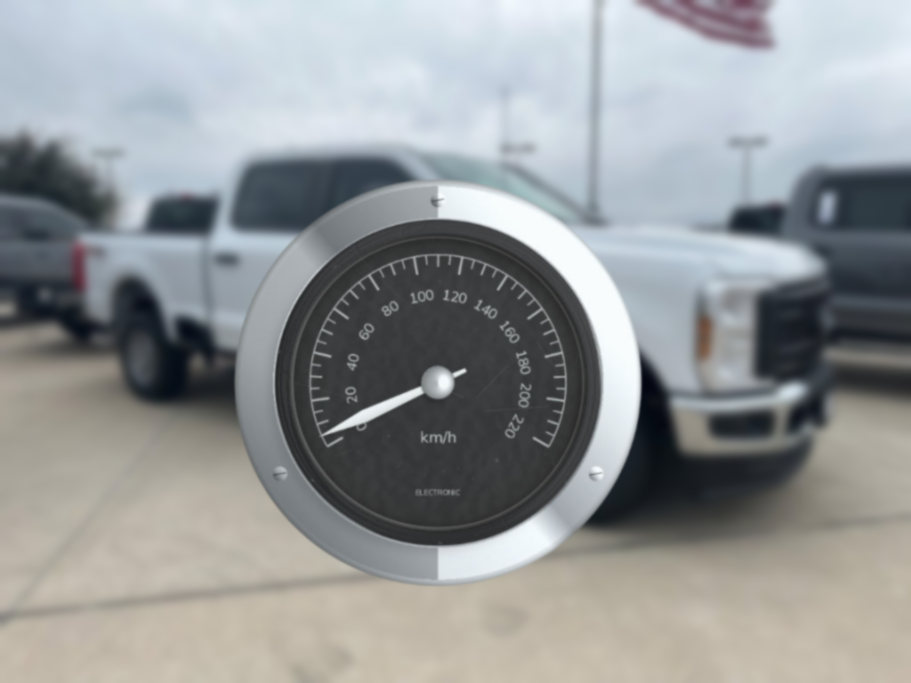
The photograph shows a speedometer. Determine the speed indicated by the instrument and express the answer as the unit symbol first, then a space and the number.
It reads km/h 5
